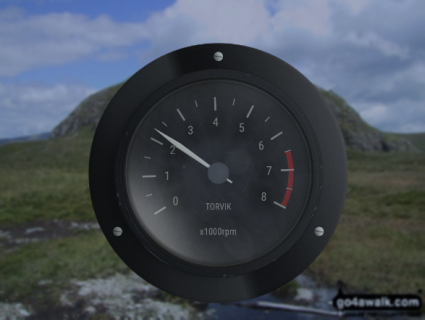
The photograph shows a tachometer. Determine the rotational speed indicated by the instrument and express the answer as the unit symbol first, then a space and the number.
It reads rpm 2250
